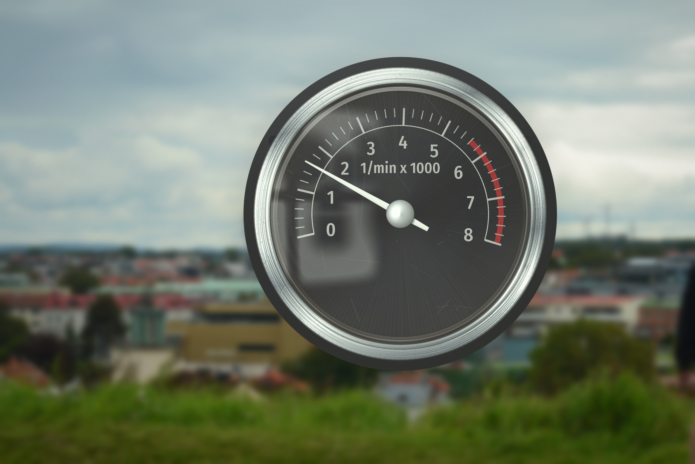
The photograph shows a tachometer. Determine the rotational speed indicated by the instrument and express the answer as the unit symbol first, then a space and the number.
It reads rpm 1600
